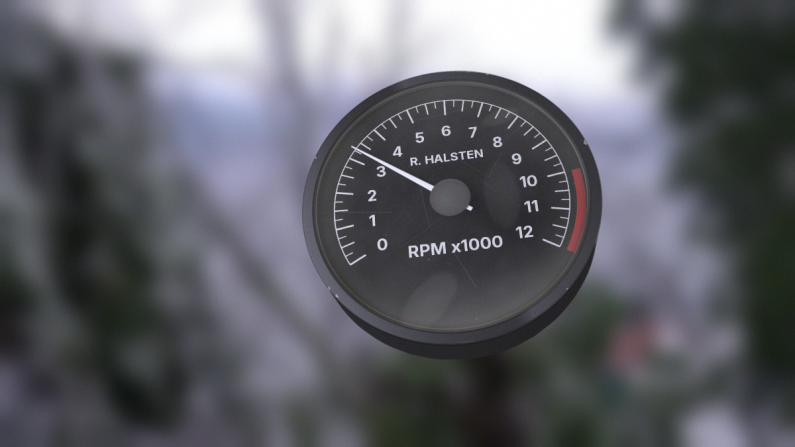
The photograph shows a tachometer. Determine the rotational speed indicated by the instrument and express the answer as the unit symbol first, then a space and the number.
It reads rpm 3250
